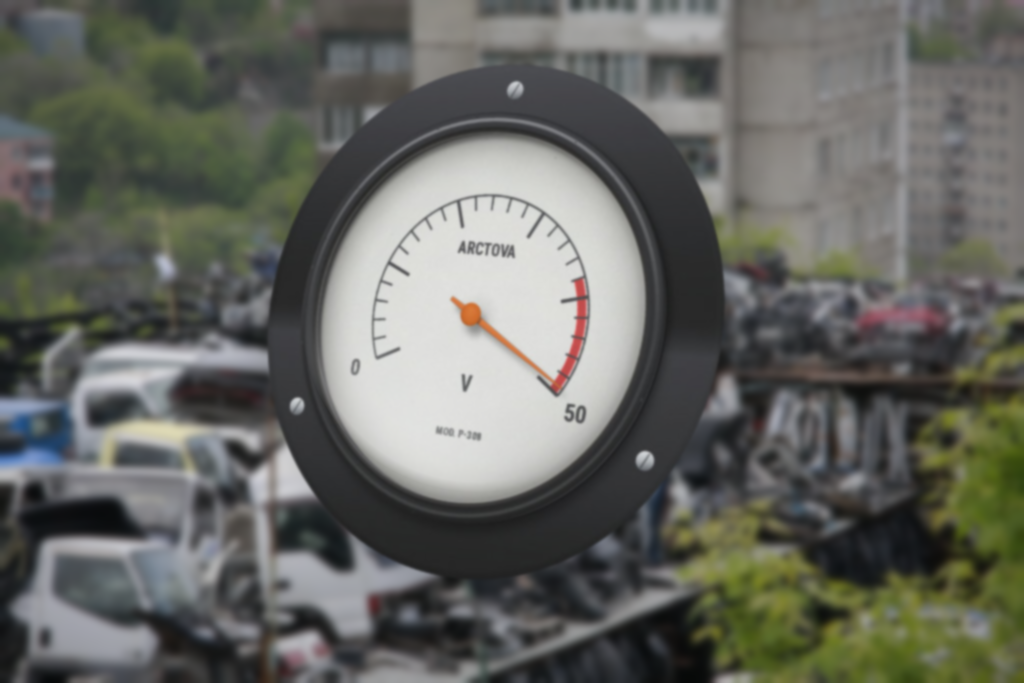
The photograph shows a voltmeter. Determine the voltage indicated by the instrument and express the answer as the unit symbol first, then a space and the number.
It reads V 49
